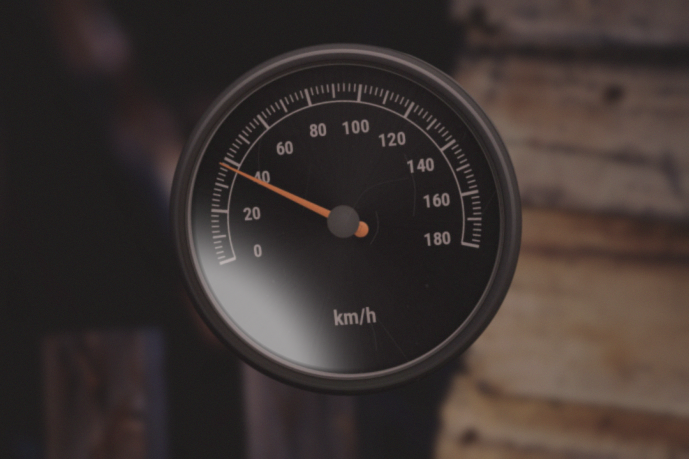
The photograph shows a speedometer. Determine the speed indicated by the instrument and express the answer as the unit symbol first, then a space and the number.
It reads km/h 38
